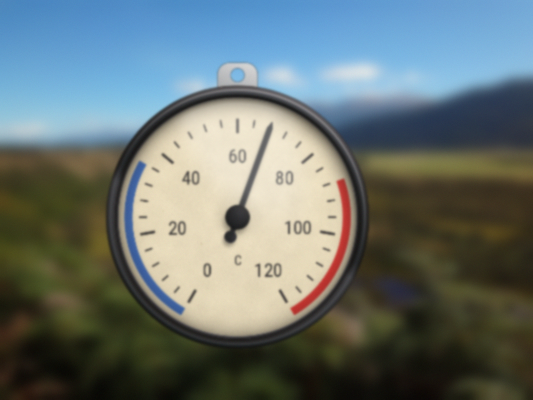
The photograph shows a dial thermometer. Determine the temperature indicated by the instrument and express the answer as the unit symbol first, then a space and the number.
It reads °C 68
